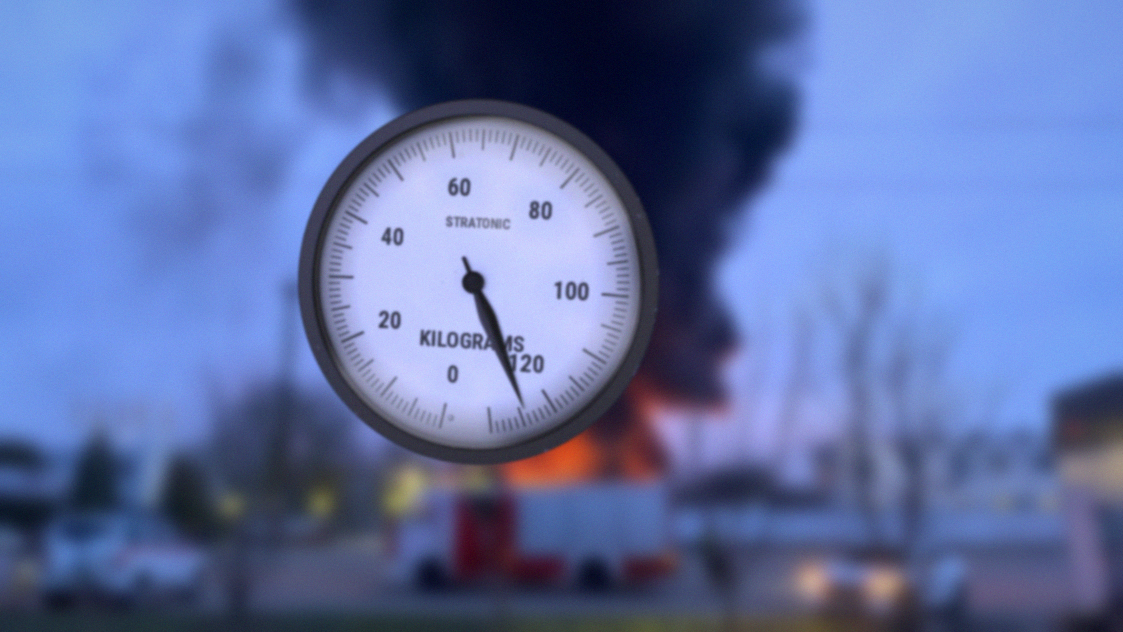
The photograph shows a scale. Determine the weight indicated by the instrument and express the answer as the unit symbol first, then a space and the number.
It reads kg 124
